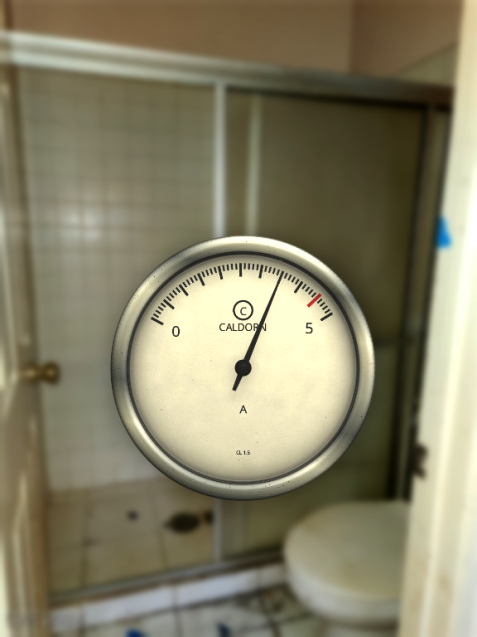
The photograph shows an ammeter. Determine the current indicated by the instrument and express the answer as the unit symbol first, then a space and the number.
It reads A 3.5
